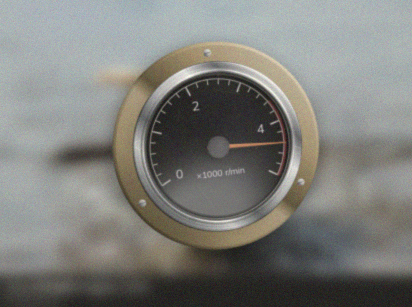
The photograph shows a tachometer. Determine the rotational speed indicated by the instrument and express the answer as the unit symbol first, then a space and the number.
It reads rpm 4400
